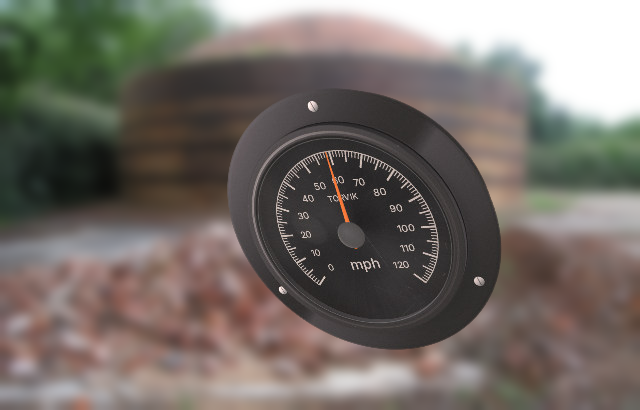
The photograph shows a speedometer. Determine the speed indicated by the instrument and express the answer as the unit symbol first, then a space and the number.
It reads mph 60
